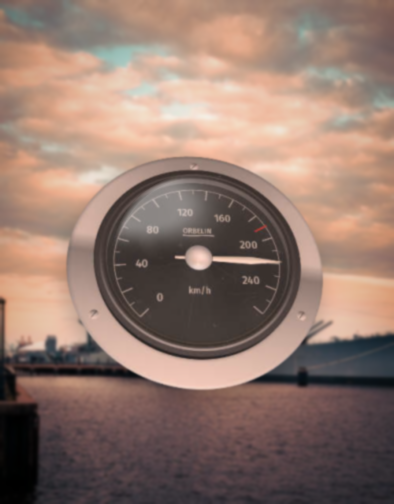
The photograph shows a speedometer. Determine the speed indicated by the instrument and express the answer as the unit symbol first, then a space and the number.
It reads km/h 220
